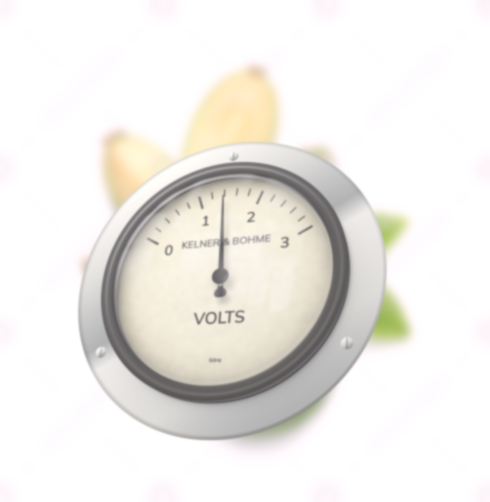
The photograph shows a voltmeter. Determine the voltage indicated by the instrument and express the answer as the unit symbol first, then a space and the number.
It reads V 1.4
